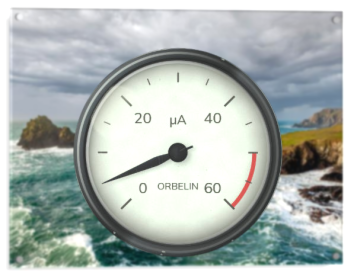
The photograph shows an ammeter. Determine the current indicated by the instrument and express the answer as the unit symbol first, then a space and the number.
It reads µA 5
